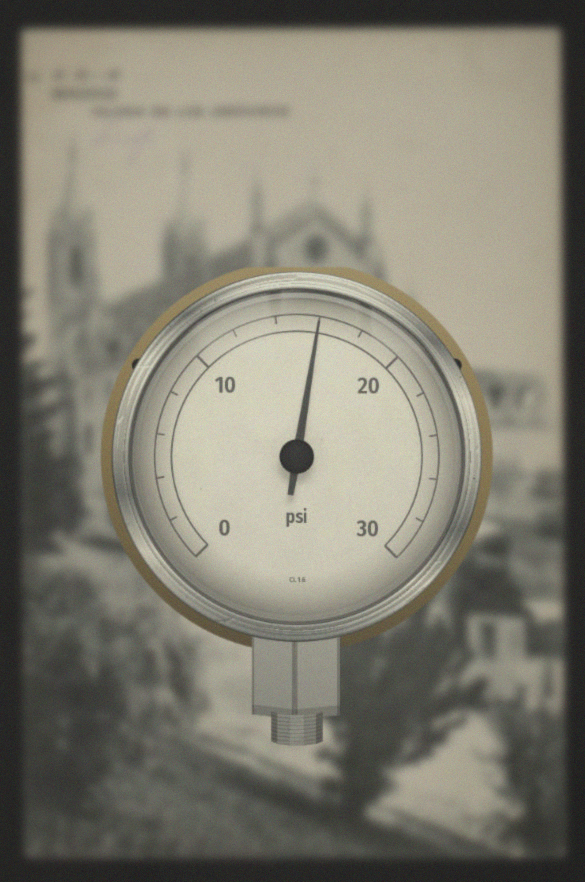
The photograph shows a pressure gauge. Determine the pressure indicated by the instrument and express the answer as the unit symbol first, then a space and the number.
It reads psi 16
